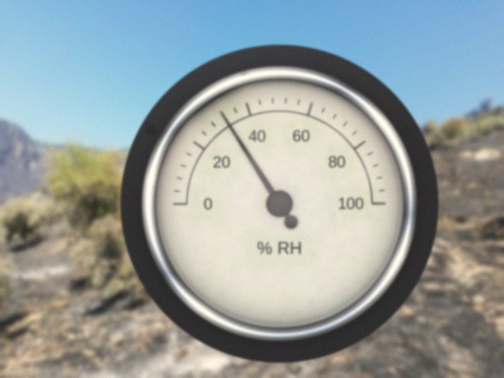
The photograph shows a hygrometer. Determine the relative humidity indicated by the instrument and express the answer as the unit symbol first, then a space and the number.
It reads % 32
